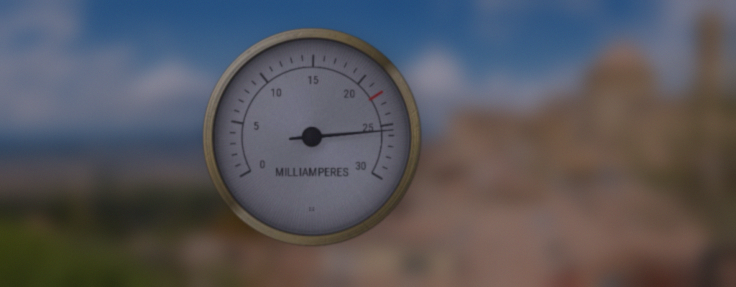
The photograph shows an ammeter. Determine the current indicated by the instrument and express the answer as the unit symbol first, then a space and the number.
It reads mA 25.5
